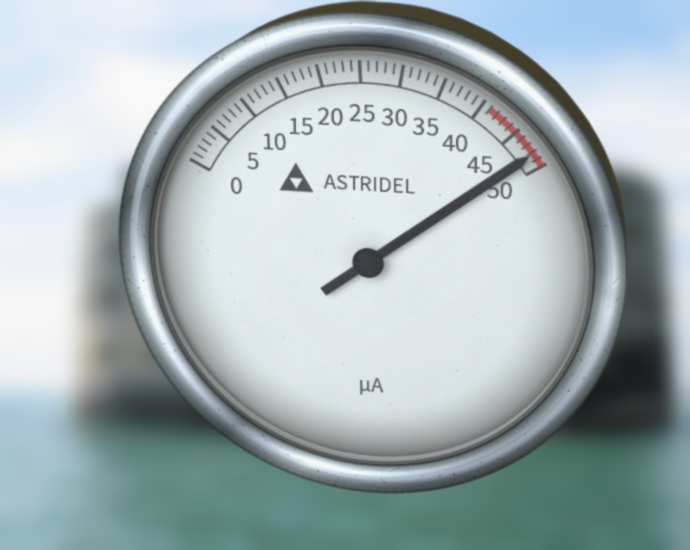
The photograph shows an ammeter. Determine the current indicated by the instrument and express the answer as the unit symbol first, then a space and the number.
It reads µA 48
